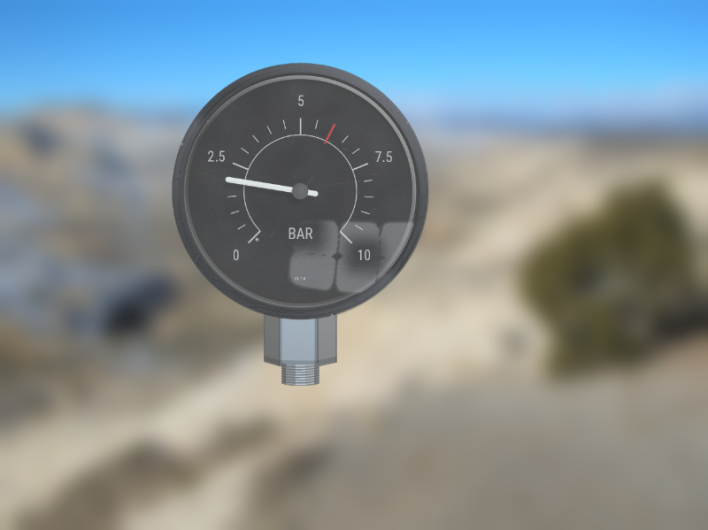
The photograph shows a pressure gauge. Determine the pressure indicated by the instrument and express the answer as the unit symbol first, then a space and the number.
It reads bar 2
